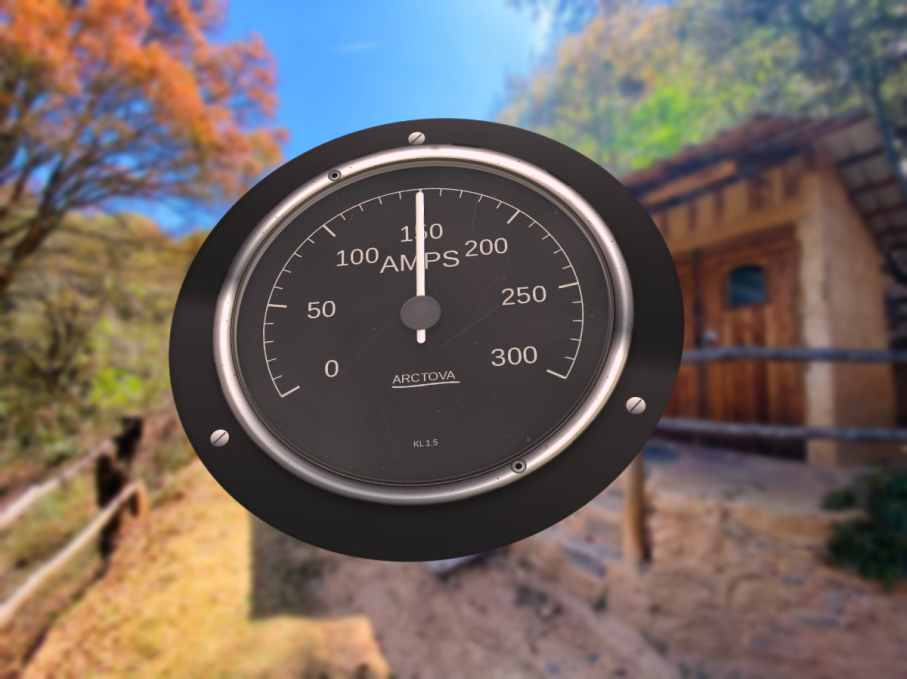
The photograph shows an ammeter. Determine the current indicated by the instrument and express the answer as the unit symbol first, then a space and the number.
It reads A 150
